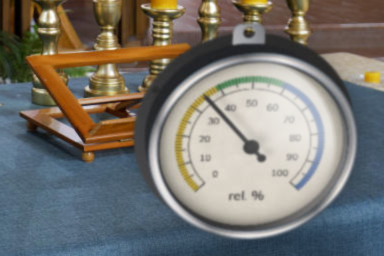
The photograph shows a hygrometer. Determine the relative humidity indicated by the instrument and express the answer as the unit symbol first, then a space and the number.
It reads % 35
